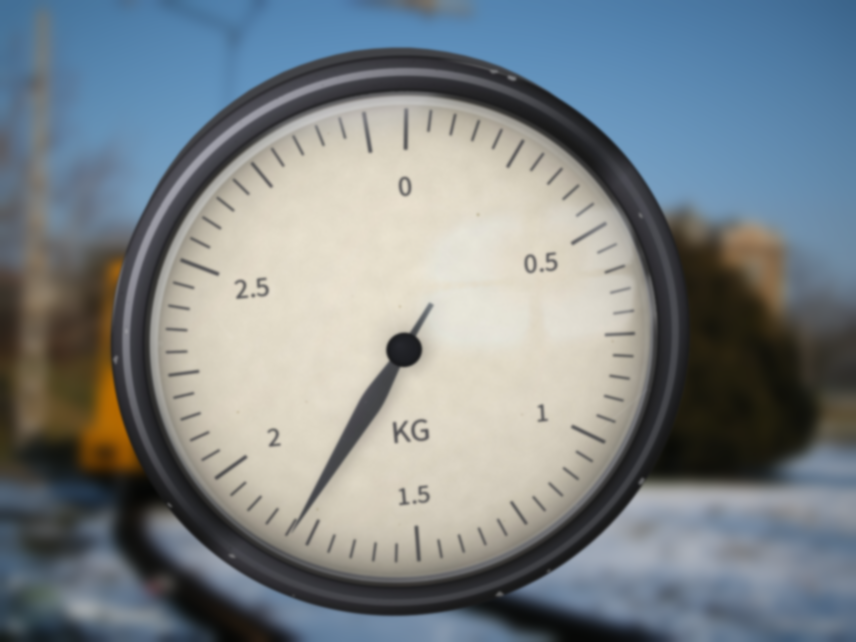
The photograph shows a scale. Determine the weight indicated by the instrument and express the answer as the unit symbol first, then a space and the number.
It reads kg 1.8
